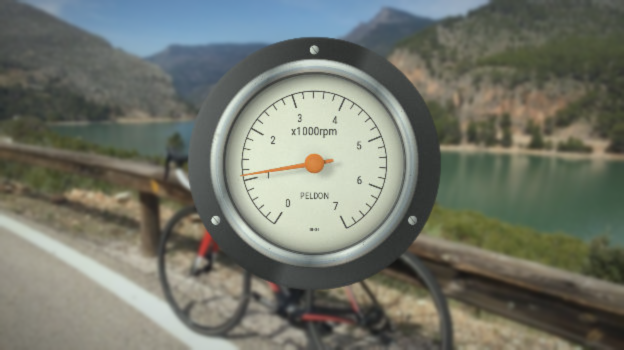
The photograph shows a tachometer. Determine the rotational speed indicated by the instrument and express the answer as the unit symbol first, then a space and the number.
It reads rpm 1100
